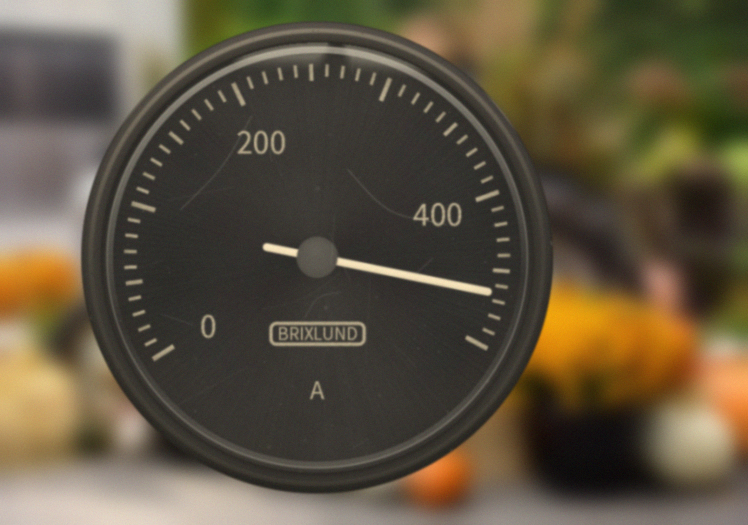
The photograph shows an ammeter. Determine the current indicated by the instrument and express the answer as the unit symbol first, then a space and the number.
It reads A 465
